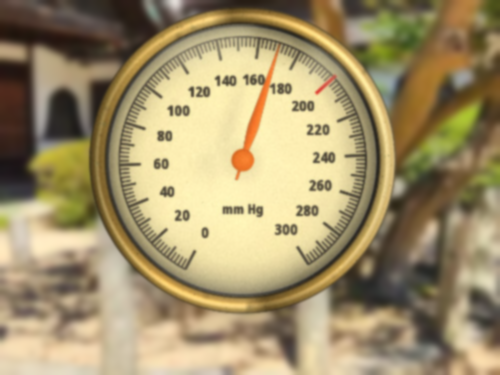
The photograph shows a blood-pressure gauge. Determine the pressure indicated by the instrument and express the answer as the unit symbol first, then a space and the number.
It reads mmHg 170
